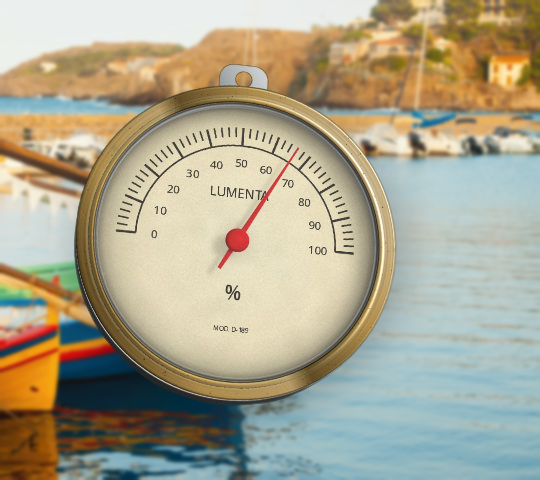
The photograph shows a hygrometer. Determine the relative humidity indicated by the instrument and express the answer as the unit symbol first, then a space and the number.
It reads % 66
